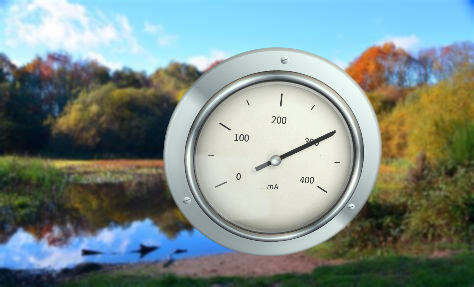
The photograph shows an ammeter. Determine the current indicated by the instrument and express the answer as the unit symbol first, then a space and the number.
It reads mA 300
